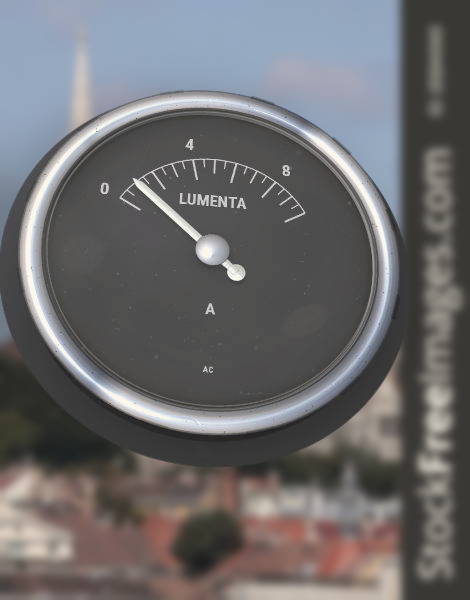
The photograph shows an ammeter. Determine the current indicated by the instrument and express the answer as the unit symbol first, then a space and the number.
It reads A 1
